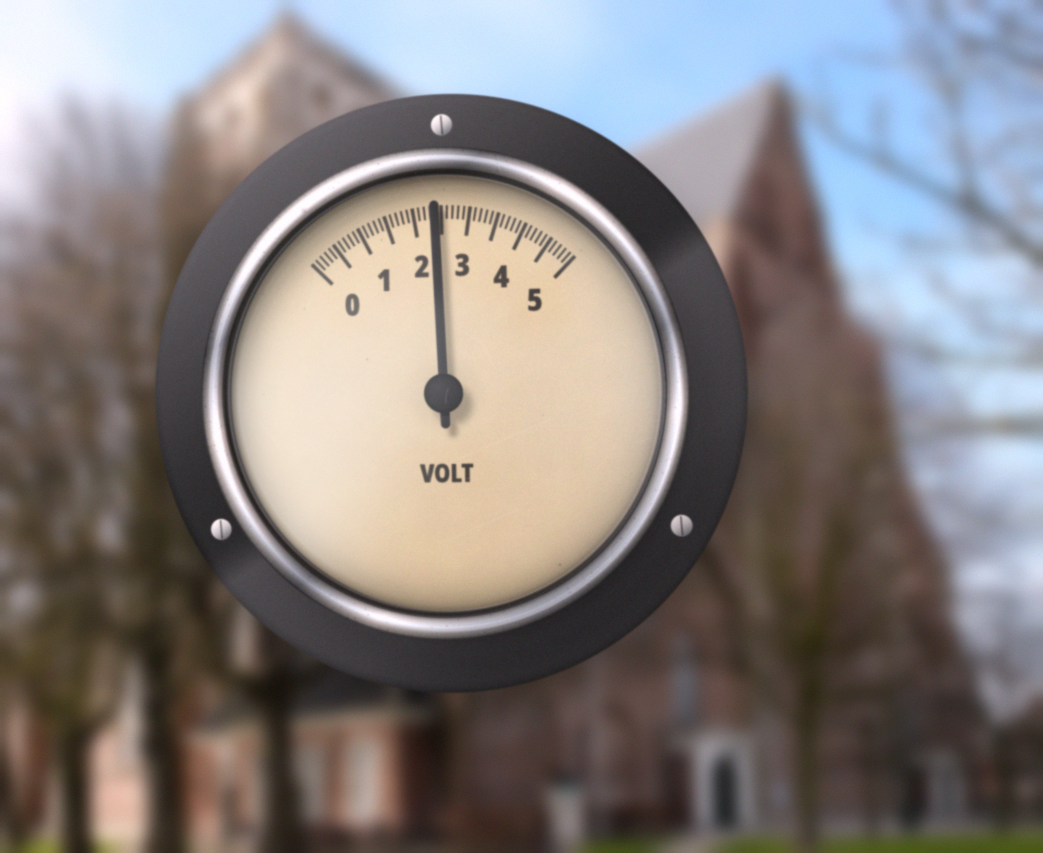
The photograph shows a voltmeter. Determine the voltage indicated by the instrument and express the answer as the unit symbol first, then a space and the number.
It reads V 2.4
